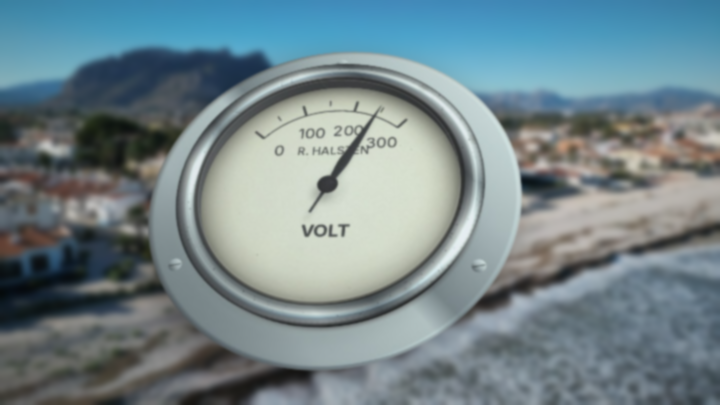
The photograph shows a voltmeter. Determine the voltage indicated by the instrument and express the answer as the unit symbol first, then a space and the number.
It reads V 250
